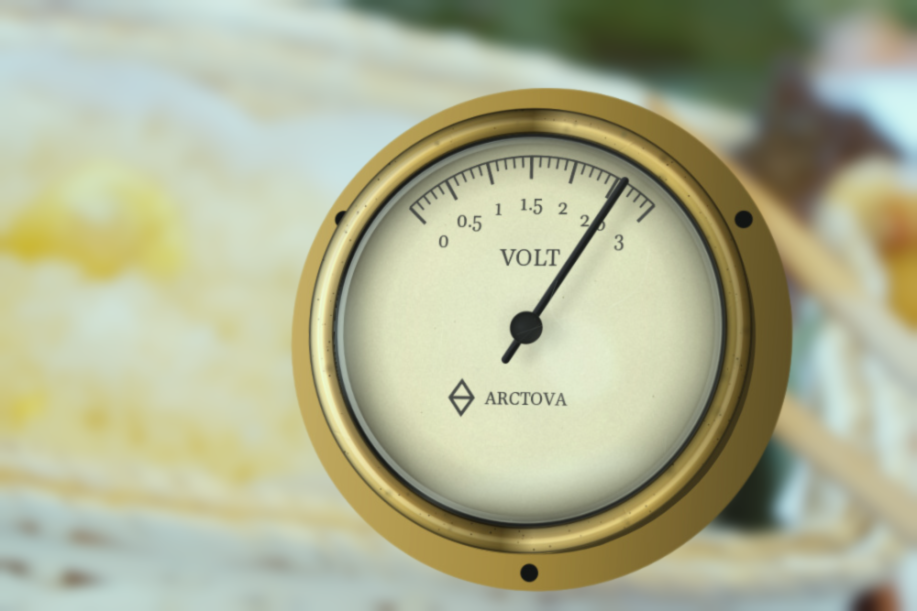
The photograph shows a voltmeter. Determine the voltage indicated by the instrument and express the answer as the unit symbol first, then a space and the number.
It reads V 2.6
